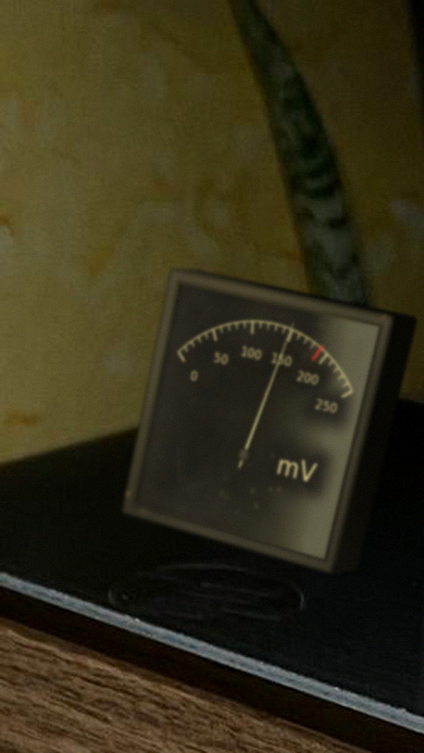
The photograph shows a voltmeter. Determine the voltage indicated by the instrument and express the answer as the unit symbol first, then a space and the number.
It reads mV 150
